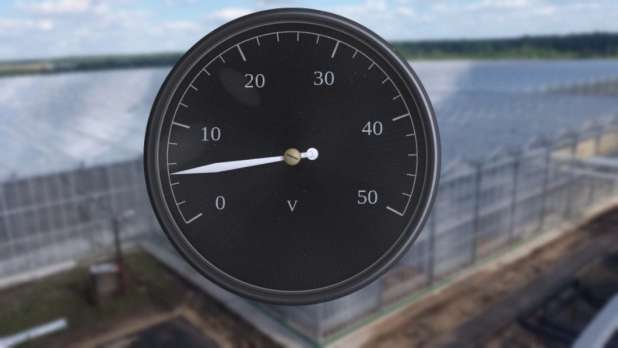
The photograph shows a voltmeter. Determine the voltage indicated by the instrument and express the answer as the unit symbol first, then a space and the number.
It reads V 5
